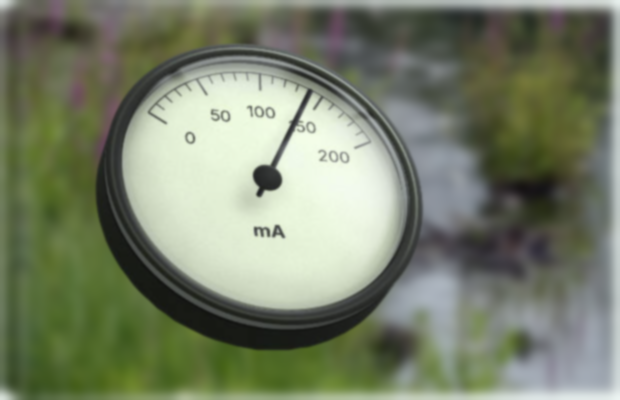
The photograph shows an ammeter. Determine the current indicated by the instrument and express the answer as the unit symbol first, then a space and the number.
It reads mA 140
